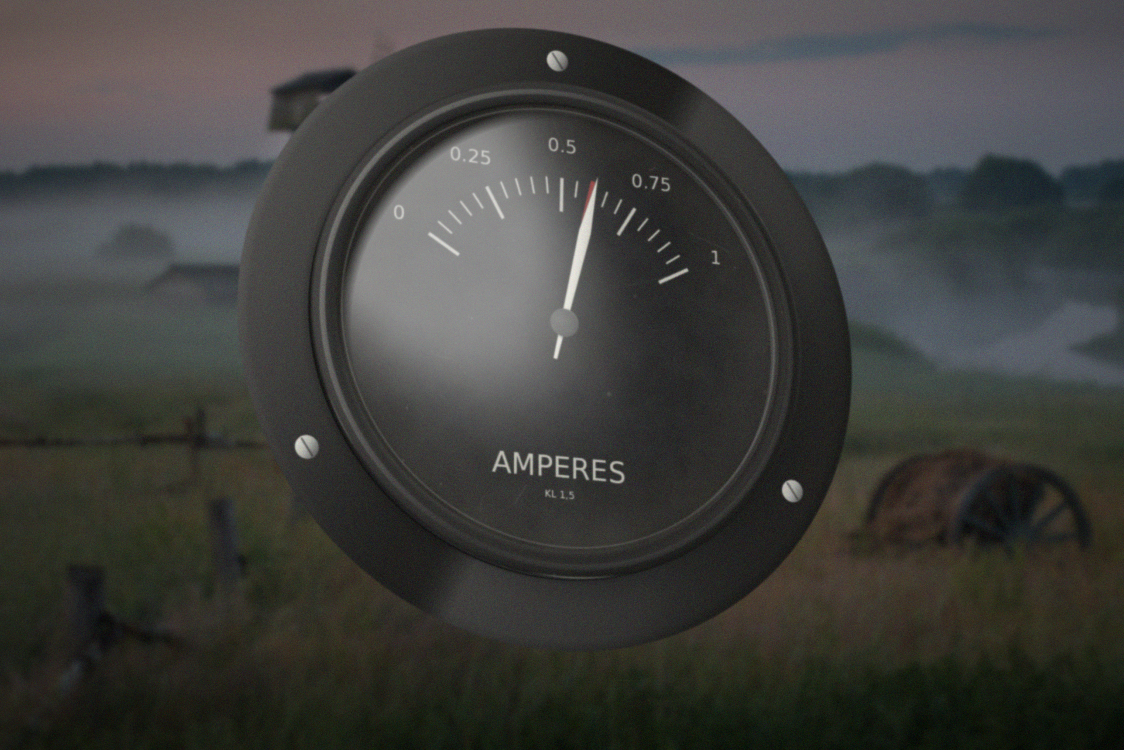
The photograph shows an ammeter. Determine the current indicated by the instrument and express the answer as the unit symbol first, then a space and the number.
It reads A 0.6
